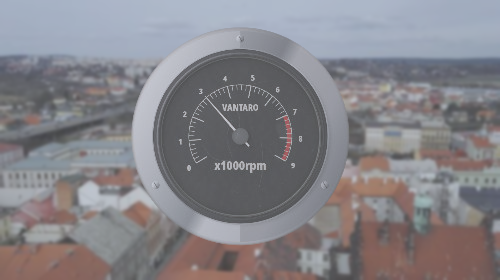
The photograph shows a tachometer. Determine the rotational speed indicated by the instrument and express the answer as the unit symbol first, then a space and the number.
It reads rpm 3000
